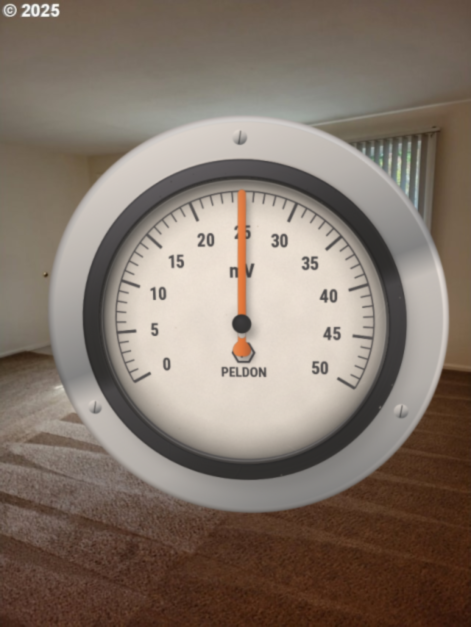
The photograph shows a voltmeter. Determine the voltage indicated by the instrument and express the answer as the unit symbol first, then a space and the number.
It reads mV 25
